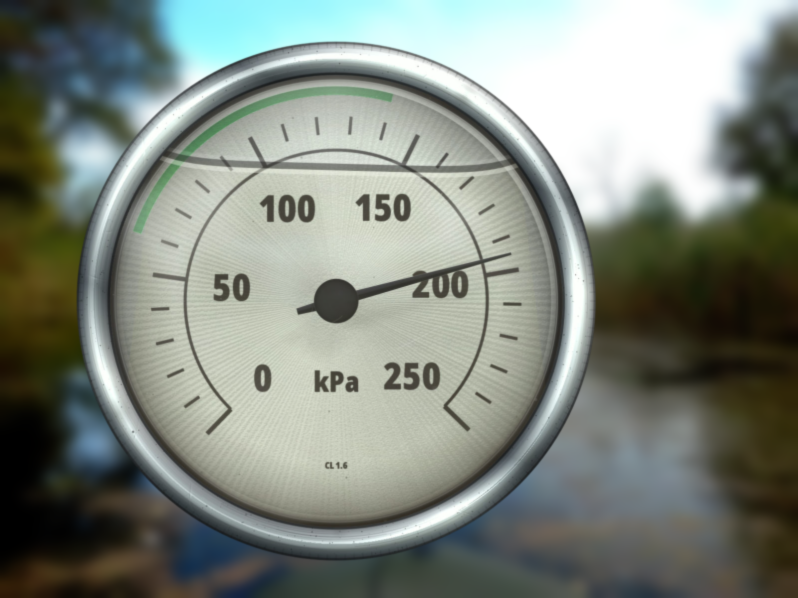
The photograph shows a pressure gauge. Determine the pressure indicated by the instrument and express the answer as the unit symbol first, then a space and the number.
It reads kPa 195
